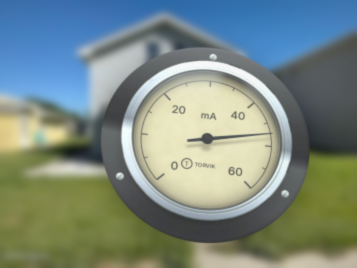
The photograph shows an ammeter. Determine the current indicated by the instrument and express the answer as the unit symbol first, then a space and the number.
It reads mA 47.5
